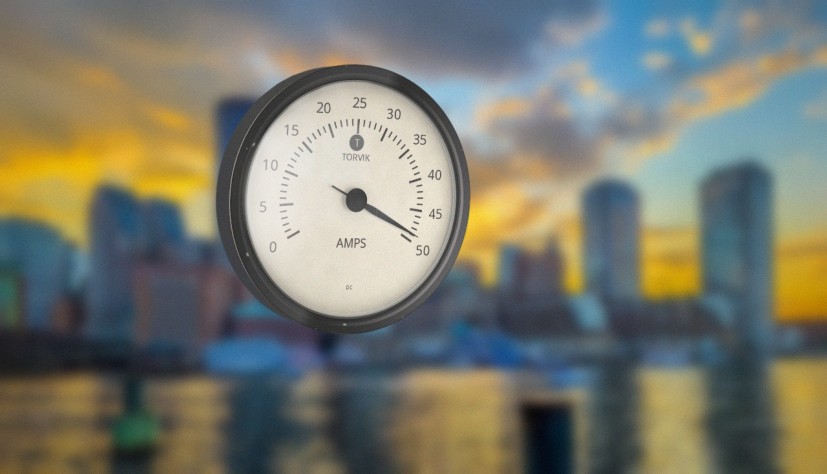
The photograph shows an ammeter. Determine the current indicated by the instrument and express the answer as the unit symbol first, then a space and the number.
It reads A 49
